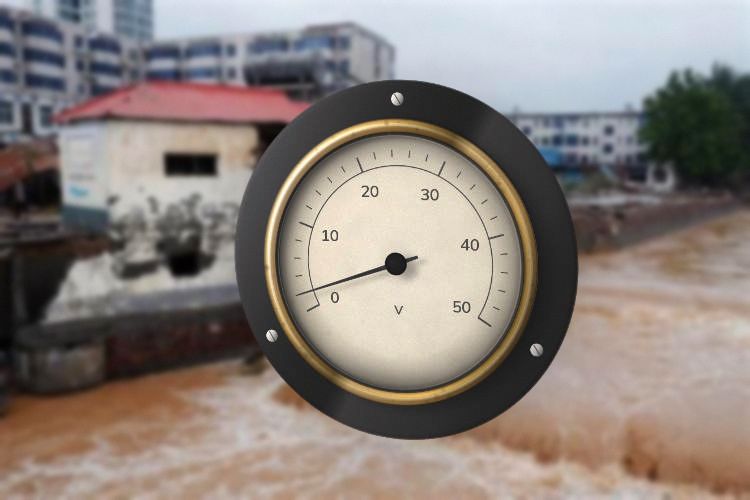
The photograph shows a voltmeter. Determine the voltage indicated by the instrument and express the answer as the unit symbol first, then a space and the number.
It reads V 2
